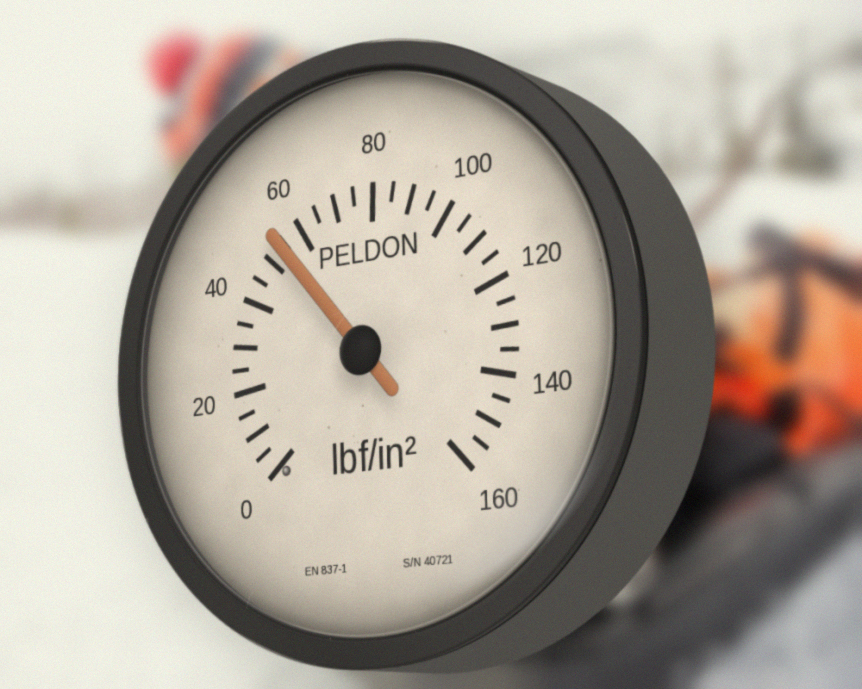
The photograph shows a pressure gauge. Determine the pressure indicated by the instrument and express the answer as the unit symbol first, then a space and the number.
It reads psi 55
